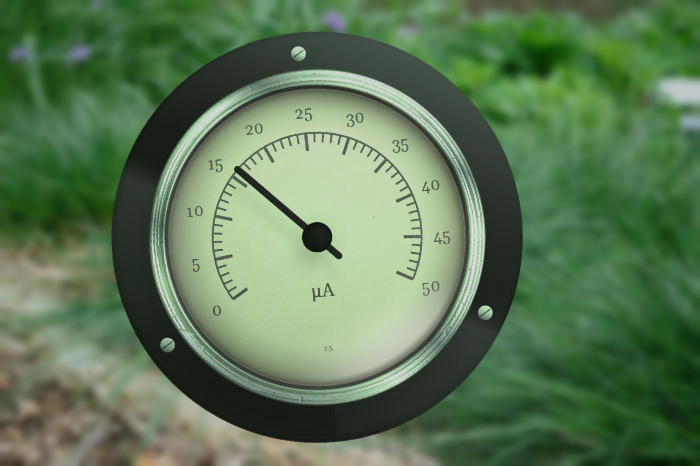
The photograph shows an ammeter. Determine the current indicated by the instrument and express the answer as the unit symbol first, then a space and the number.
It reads µA 16
